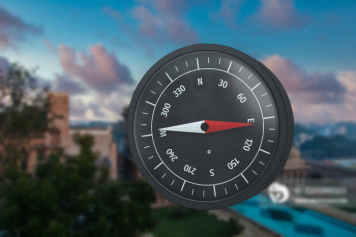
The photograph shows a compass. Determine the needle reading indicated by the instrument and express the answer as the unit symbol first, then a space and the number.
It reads ° 95
